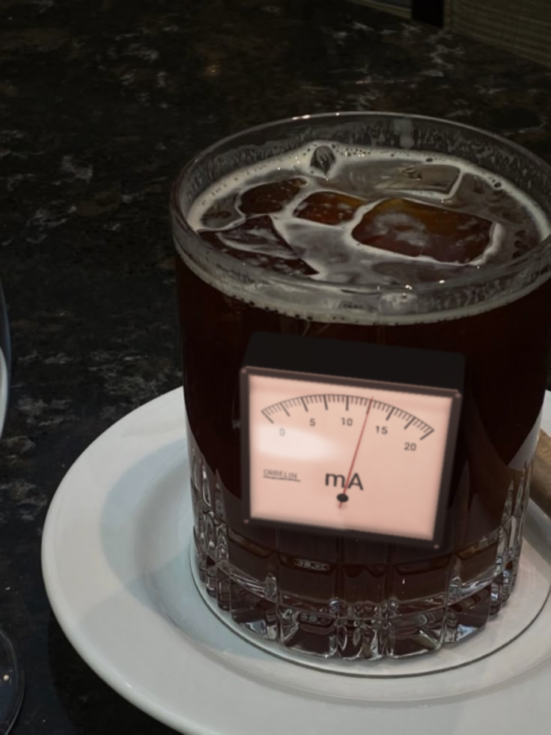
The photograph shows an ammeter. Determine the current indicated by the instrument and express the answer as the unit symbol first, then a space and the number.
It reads mA 12.5
